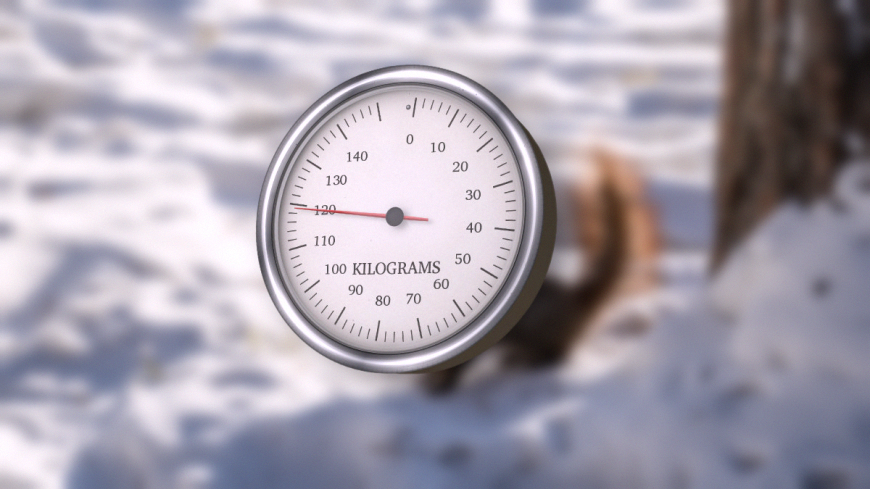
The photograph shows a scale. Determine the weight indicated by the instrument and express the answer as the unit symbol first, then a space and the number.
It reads kg 119
